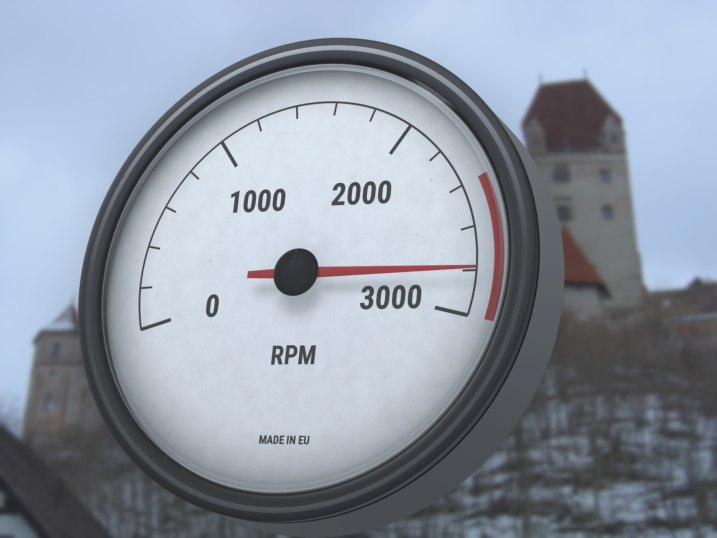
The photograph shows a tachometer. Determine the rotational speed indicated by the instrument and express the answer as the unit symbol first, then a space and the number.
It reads rpm 2800
